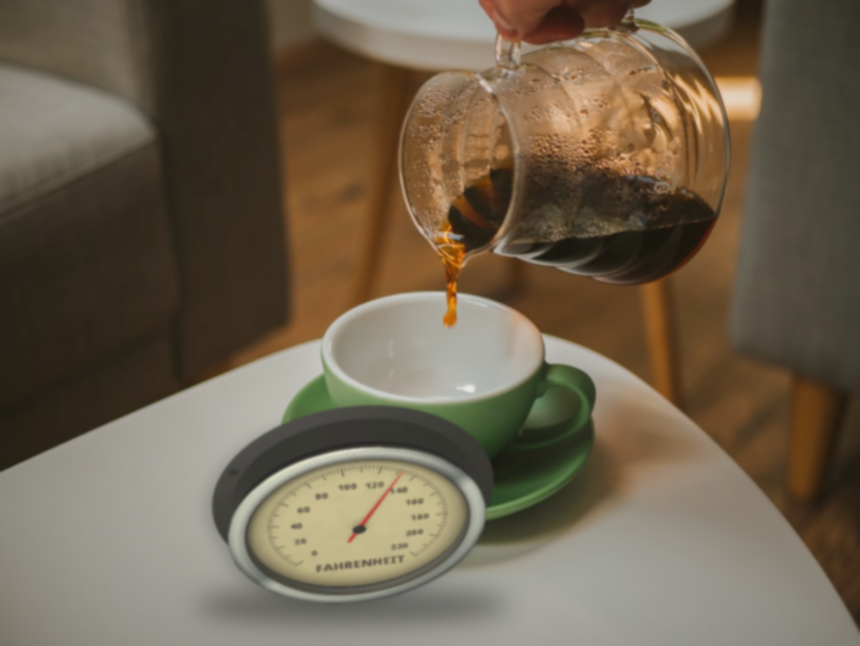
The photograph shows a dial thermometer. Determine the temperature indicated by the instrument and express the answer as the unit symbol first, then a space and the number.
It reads °F 130
